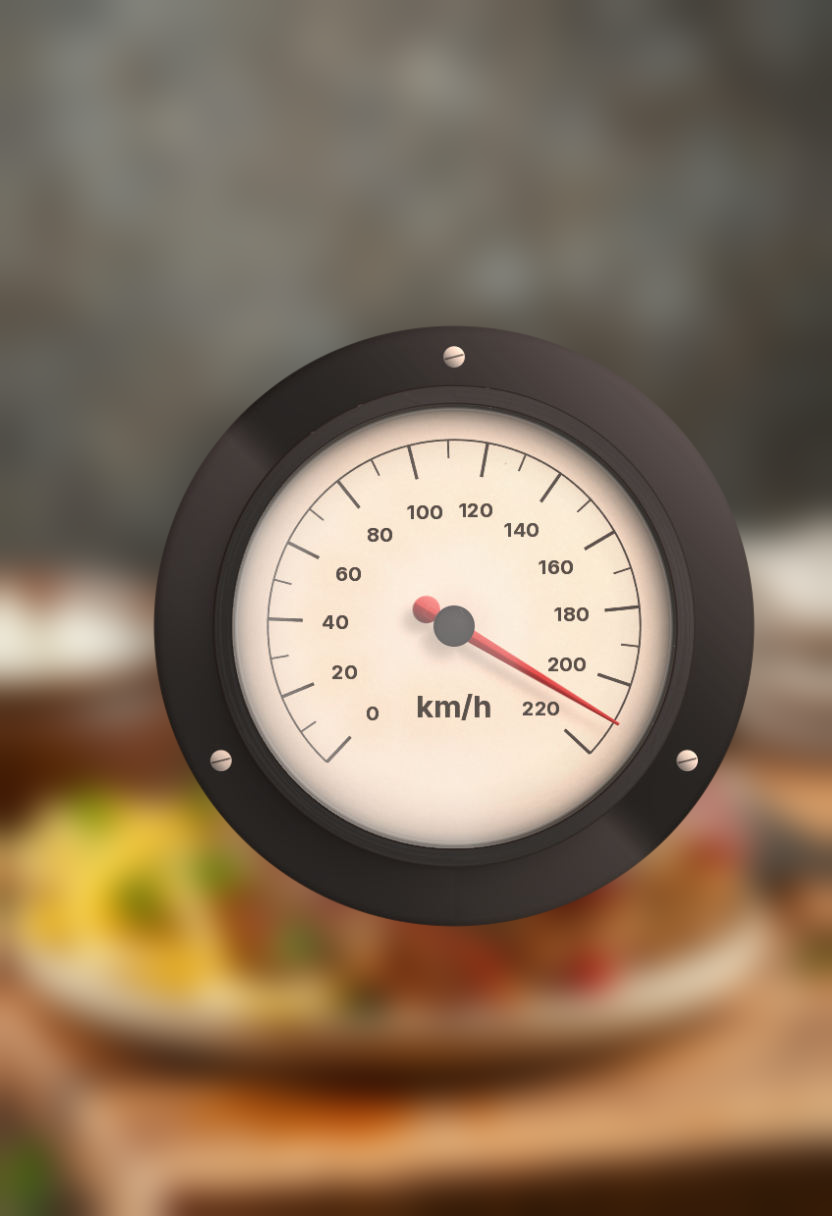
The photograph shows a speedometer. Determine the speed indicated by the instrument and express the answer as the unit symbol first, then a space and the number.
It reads km/h 210
